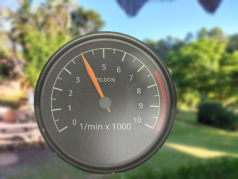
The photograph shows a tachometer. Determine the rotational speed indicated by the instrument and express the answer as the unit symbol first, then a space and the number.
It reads rpm 4000
